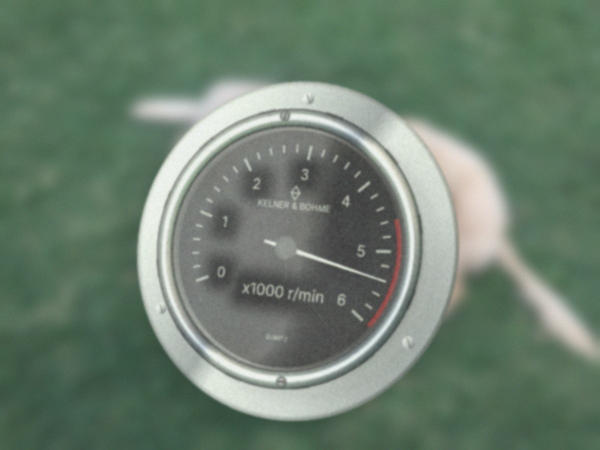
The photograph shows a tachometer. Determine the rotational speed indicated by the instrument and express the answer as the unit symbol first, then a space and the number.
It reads rpm 5400
